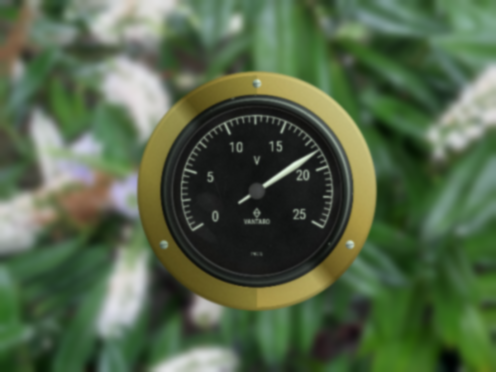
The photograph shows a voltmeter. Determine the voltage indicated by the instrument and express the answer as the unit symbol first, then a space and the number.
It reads V 18.5
